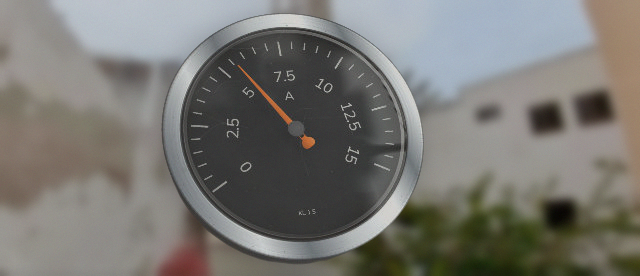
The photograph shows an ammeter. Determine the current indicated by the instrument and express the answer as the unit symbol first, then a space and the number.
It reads A 5.5
